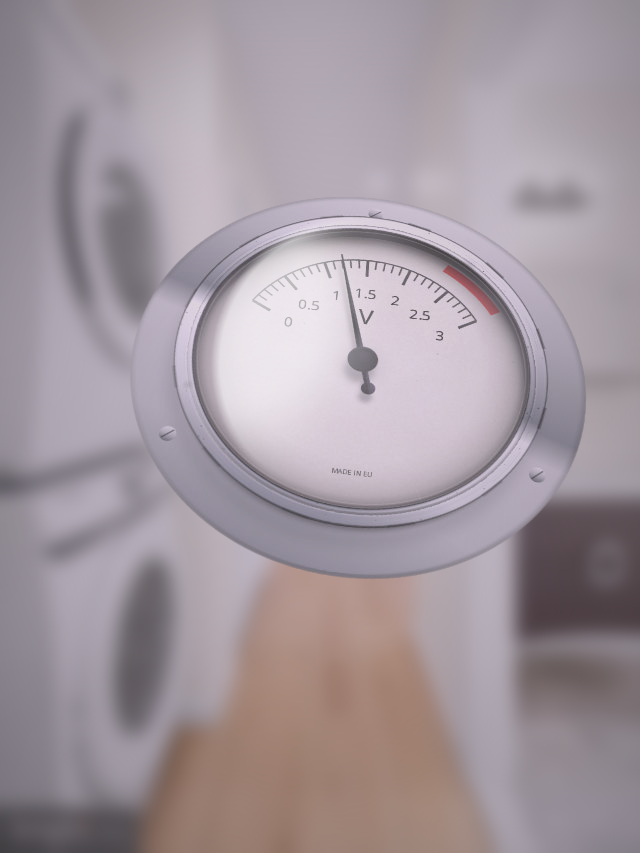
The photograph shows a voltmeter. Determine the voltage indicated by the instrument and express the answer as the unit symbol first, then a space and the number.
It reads V 1.2
